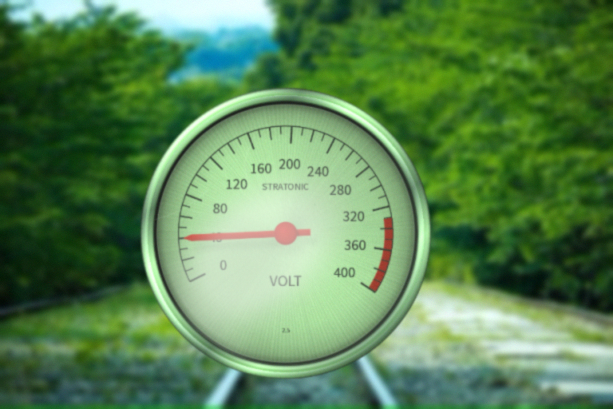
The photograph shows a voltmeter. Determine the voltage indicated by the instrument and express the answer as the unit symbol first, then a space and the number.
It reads V 40
